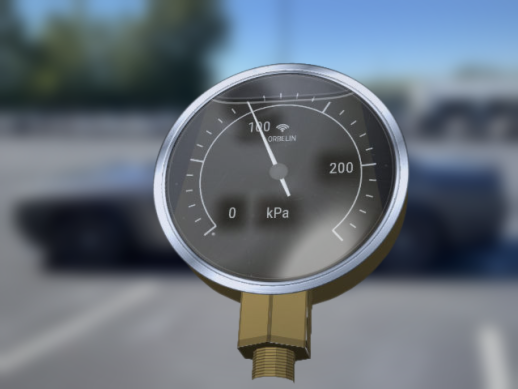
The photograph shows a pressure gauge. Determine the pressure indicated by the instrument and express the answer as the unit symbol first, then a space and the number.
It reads kPa 100
